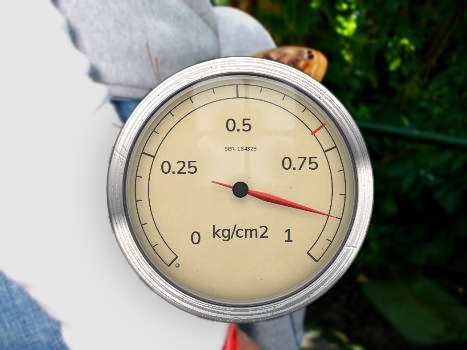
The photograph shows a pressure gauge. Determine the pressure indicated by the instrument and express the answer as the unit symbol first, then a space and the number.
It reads kg/cm² 0.9
